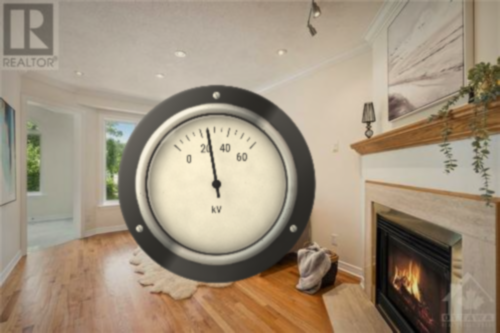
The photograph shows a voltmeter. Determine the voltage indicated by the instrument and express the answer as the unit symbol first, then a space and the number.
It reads kV 25
